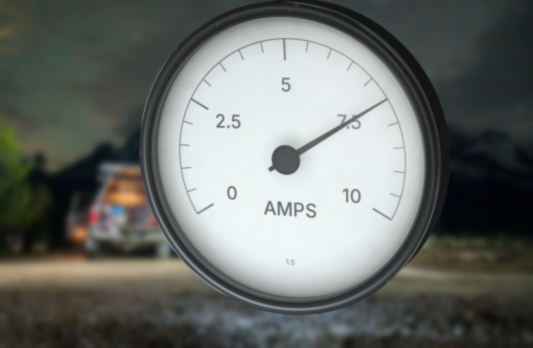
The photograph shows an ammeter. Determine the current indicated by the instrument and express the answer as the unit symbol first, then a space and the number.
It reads A 7.5
